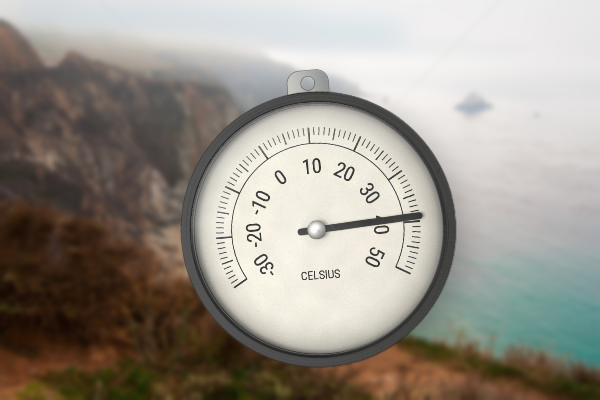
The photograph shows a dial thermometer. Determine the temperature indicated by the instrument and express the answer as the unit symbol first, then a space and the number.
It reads °C 39
